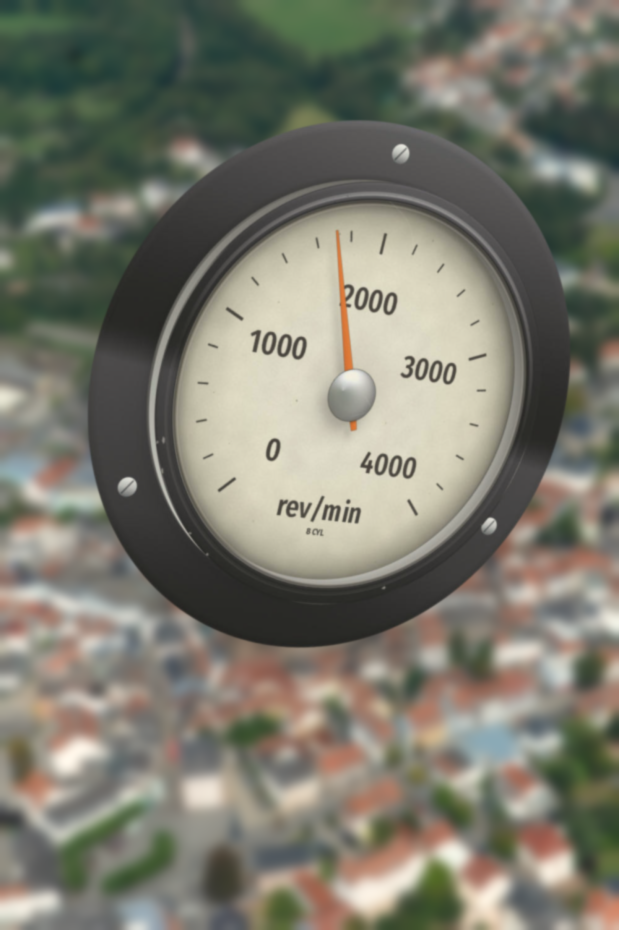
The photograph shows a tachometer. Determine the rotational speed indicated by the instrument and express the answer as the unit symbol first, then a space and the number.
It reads rpm 1700
